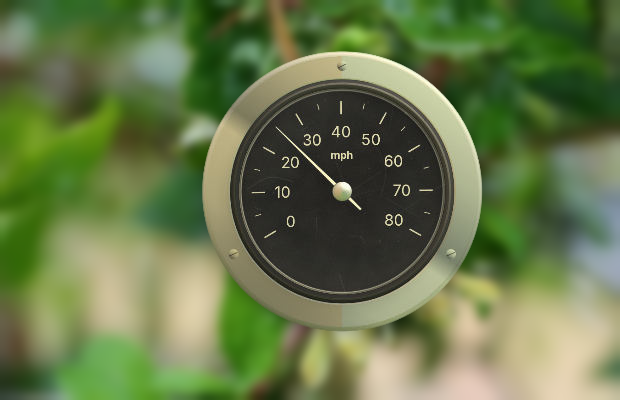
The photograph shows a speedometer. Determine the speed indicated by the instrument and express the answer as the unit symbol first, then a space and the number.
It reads mph 25
